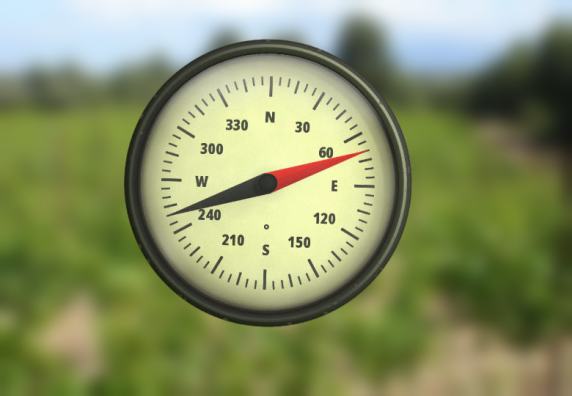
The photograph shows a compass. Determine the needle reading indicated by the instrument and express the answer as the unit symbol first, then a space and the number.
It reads ° 70
